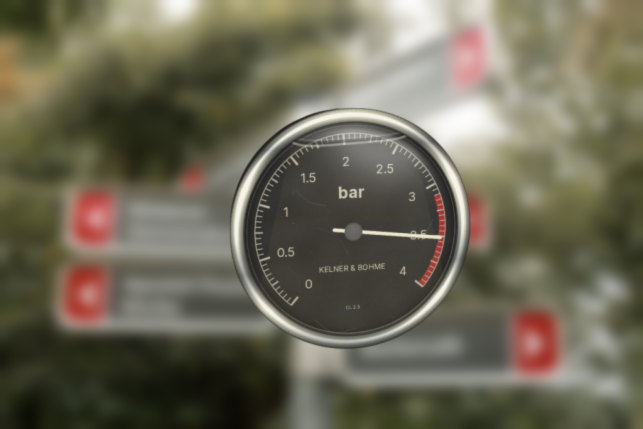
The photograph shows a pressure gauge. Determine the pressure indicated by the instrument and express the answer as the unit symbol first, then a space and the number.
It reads bar 3.5
